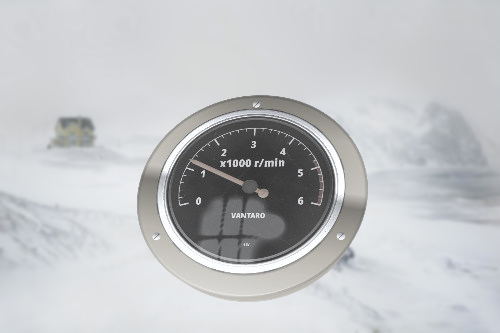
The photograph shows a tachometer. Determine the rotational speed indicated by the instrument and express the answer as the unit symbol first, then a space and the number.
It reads rpm 1200
